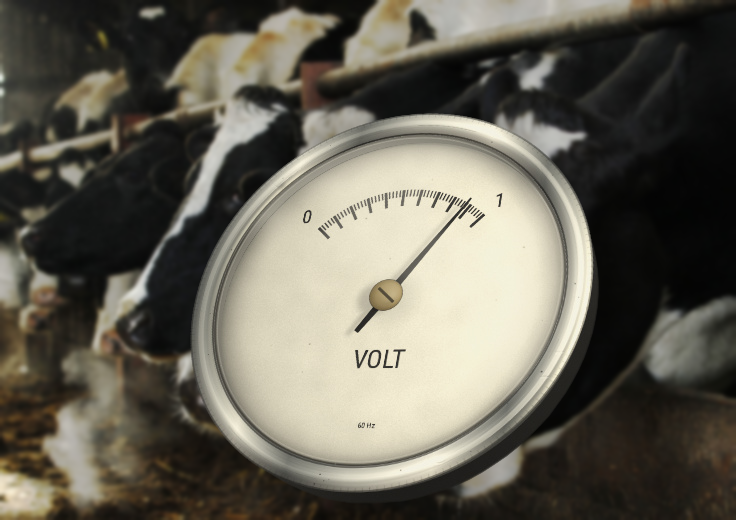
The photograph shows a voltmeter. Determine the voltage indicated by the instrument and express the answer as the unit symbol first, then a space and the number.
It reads V 0.9
